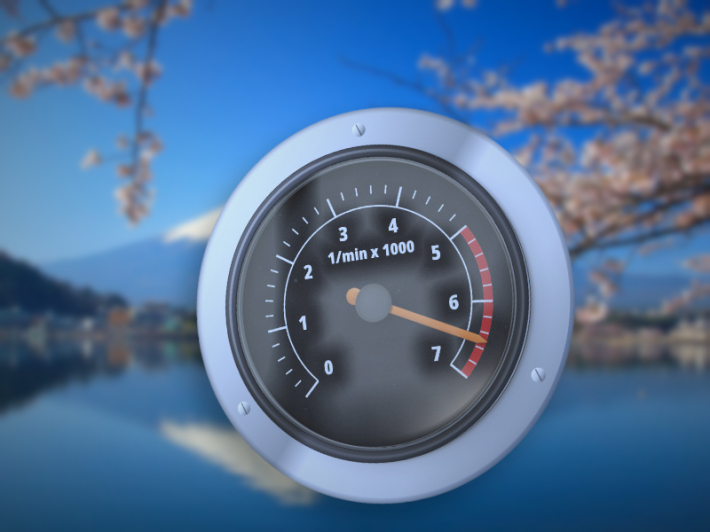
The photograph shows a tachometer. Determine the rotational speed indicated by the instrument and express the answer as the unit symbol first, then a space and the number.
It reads rpm 6500
